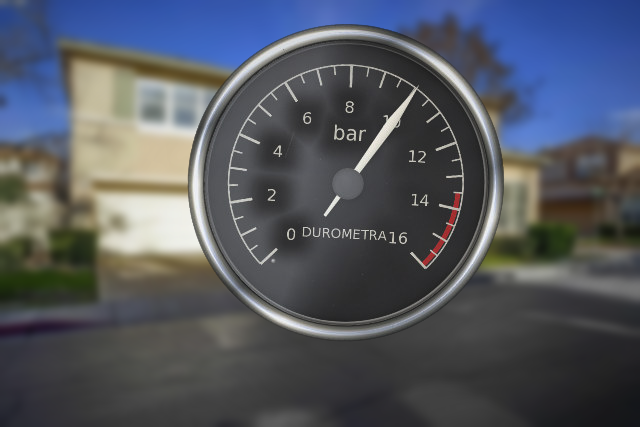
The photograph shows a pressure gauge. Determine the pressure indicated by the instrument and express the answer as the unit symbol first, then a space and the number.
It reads bar 10
